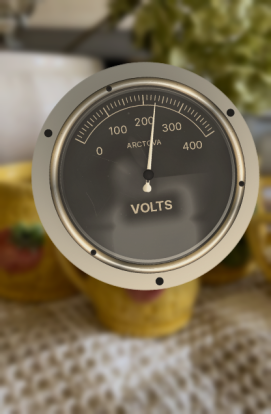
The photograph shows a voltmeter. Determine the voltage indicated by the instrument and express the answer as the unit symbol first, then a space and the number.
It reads V 230
